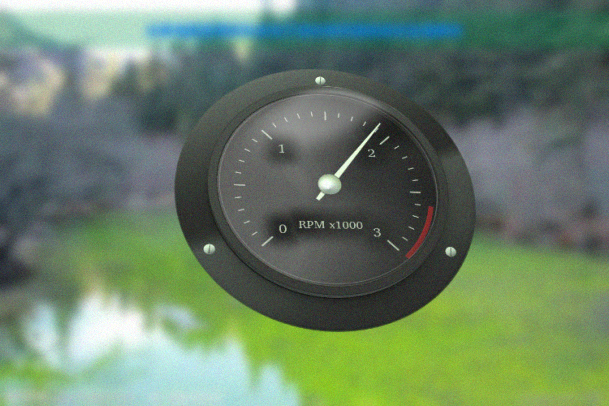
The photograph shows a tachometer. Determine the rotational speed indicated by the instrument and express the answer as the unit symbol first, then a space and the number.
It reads rpm 1900
